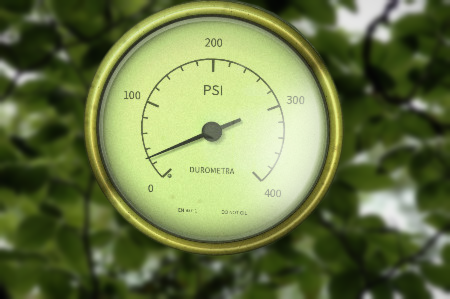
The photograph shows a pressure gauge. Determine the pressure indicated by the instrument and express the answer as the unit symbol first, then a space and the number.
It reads psi 30
